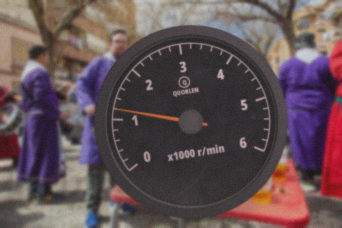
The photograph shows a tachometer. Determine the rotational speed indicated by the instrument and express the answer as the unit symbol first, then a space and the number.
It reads rpm 1200
